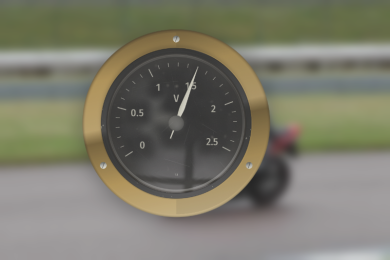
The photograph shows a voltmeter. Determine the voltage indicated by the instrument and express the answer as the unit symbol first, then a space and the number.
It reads V 1.5
